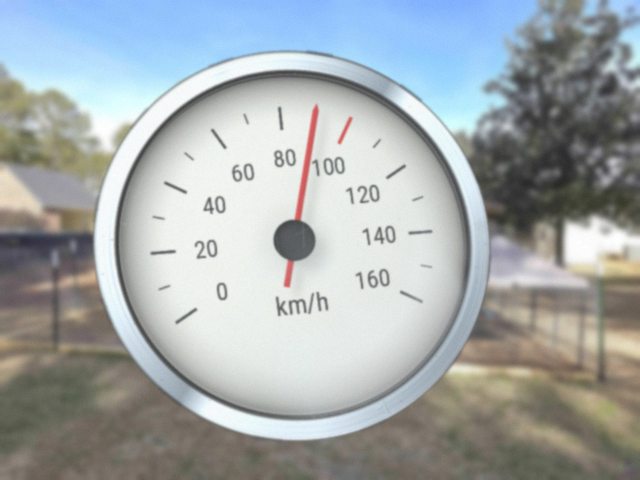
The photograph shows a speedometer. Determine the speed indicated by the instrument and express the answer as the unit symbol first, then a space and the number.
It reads km/h 90
